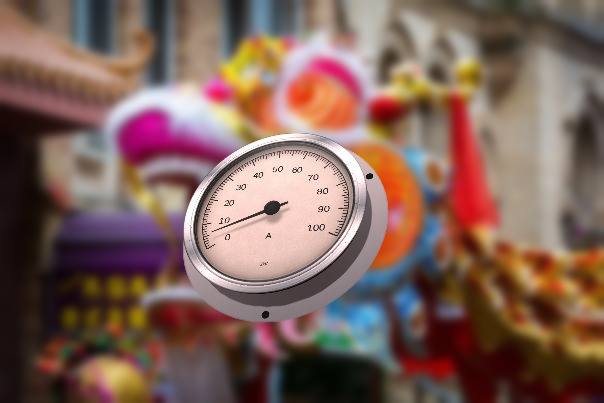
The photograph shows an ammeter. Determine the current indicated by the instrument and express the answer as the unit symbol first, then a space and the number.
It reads A 5
